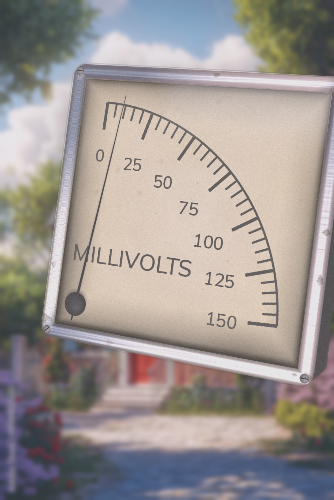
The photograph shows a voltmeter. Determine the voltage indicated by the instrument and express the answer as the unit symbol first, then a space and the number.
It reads mV 10
